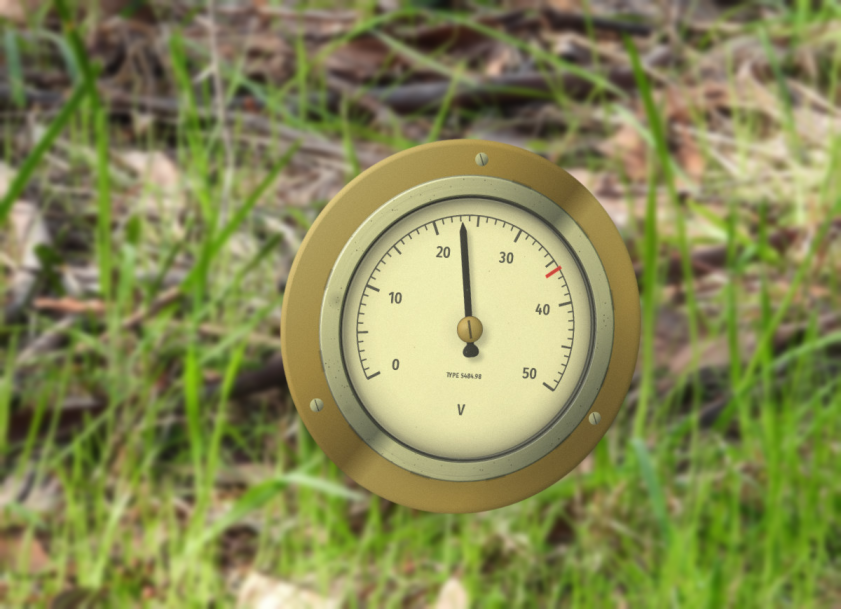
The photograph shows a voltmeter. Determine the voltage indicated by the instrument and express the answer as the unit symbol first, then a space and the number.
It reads V 23
